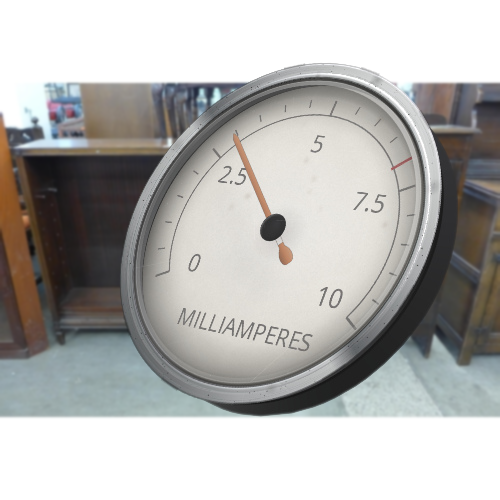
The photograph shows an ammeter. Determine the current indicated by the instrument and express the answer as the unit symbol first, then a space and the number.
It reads mA 3
